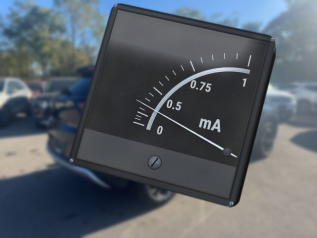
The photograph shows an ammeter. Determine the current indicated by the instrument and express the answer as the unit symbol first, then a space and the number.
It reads mA 0.35
